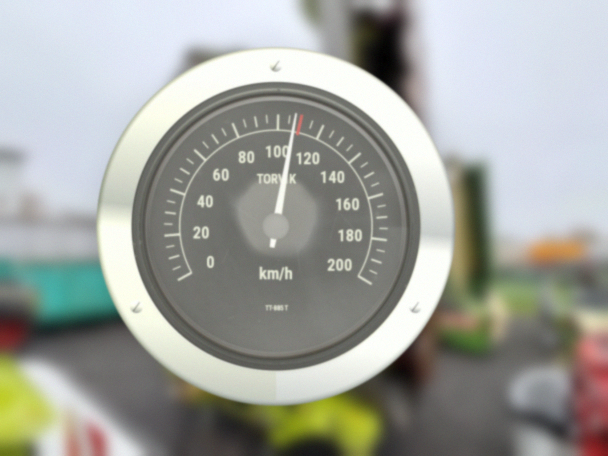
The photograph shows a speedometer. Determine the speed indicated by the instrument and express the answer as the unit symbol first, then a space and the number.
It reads km/h 107.5
